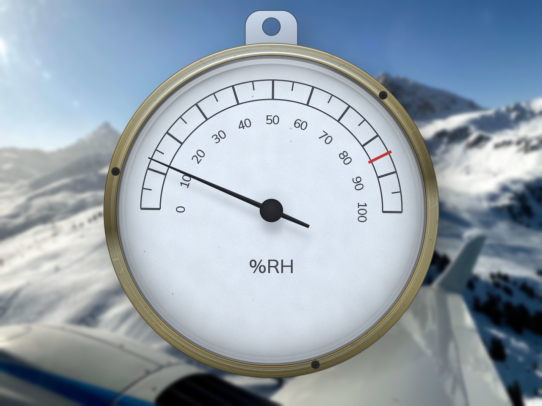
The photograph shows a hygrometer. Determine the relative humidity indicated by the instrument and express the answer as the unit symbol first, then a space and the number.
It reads % 12.5
